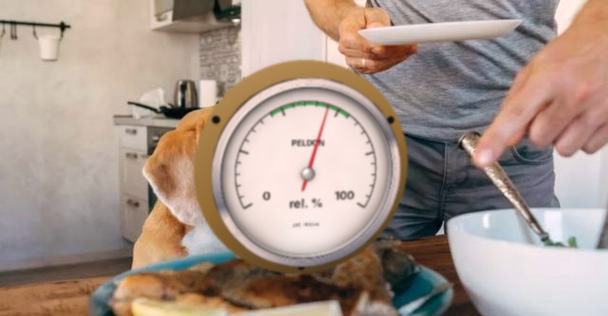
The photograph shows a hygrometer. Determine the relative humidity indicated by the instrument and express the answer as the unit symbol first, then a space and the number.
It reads % 56
